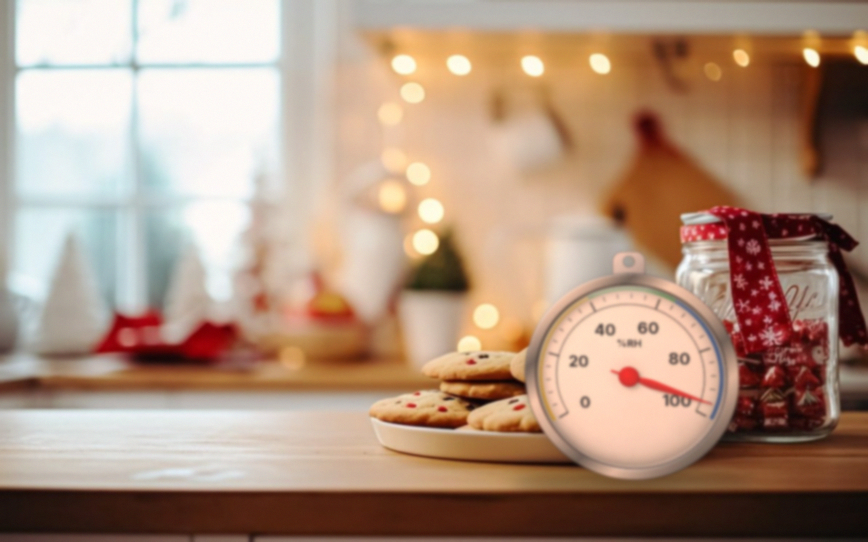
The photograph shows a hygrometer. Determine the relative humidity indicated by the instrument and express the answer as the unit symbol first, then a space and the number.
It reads % 96
